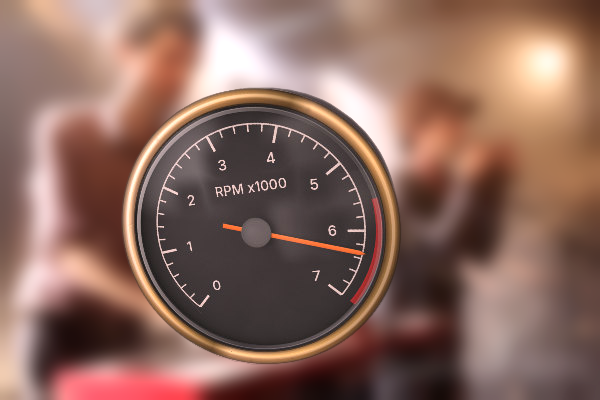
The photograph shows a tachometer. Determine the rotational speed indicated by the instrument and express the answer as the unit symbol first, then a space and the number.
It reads rpm 6300
